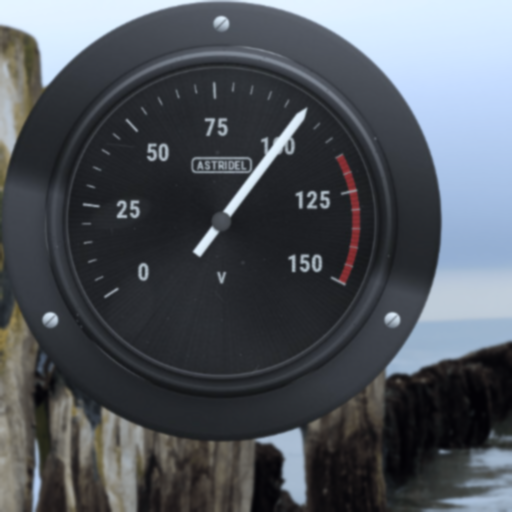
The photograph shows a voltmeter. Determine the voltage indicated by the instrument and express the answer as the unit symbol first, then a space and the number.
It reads V 100
